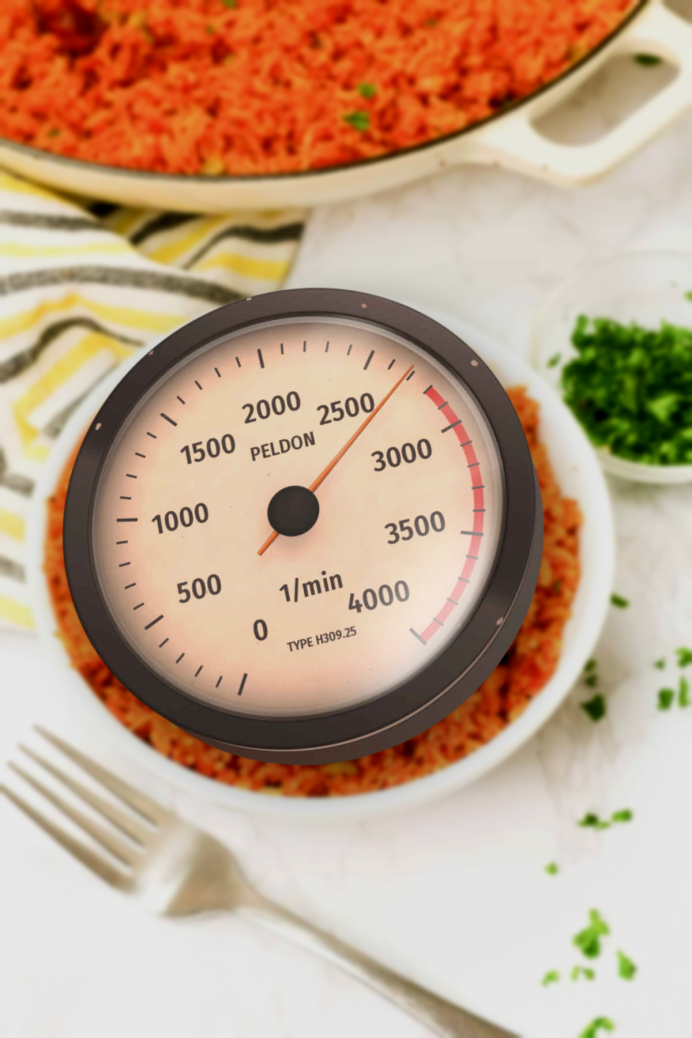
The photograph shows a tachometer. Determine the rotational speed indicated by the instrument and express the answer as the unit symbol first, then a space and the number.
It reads rpm 2700
